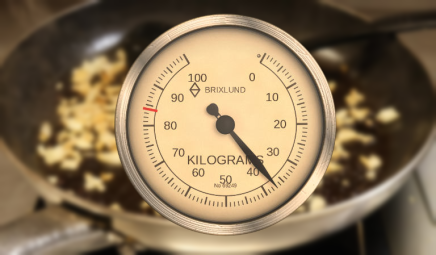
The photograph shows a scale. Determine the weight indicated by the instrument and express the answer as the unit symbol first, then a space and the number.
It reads kg 37
